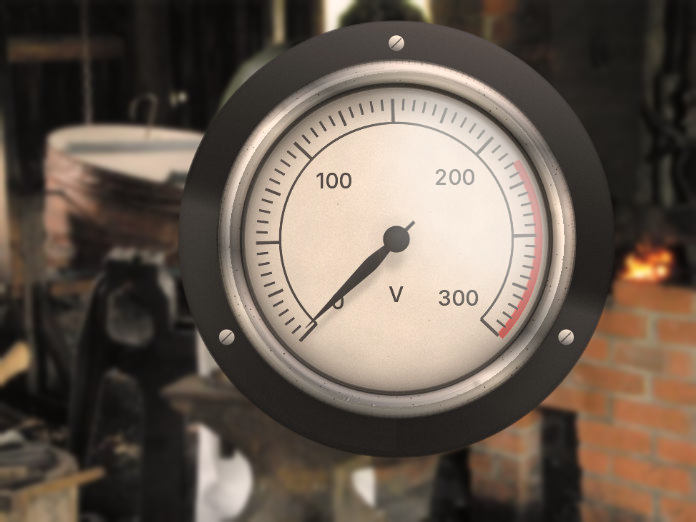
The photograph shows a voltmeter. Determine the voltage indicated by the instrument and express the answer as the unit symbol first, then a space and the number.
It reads V 2.5
